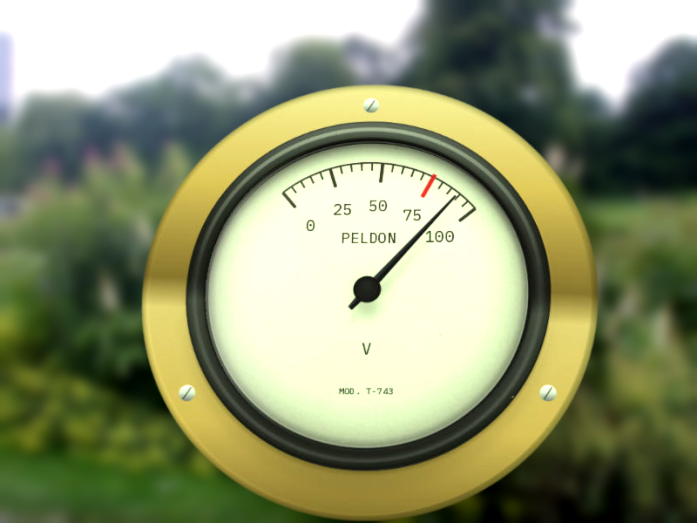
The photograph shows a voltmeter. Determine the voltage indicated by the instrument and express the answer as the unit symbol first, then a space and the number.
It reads V 90
